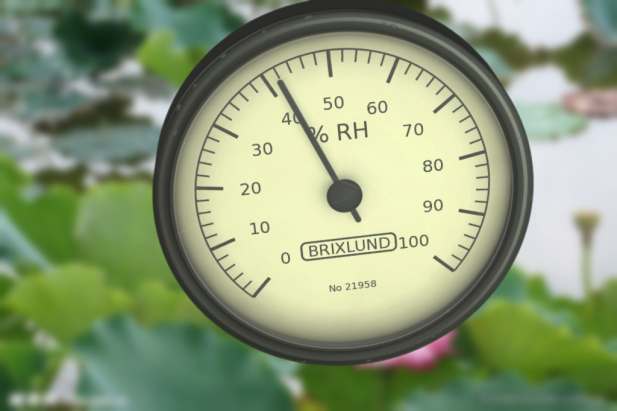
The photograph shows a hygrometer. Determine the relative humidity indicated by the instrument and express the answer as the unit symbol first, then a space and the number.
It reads % 42
